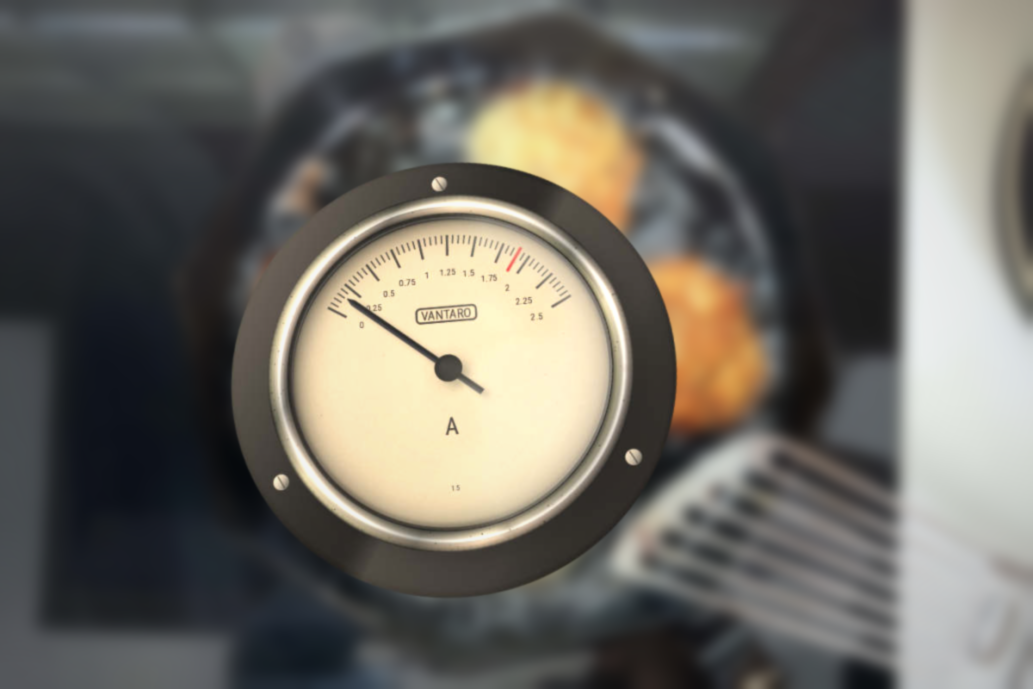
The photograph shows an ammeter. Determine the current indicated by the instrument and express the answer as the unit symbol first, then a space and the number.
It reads A 0.15
